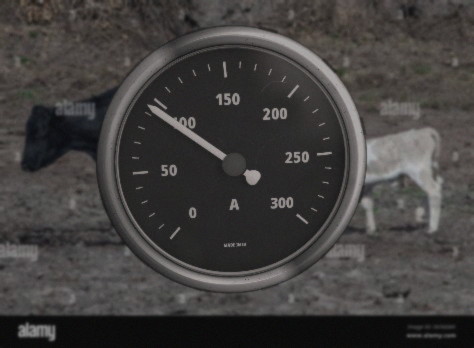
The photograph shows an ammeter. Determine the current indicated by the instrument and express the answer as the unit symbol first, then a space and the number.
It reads A 95
